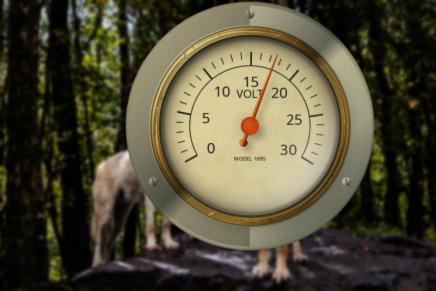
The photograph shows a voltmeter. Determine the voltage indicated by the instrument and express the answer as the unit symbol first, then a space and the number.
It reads V 17.5
